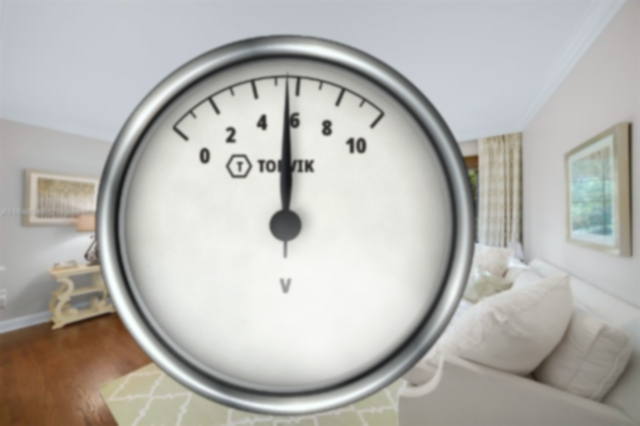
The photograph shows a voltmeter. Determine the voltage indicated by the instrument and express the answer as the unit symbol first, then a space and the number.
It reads V 5.5
